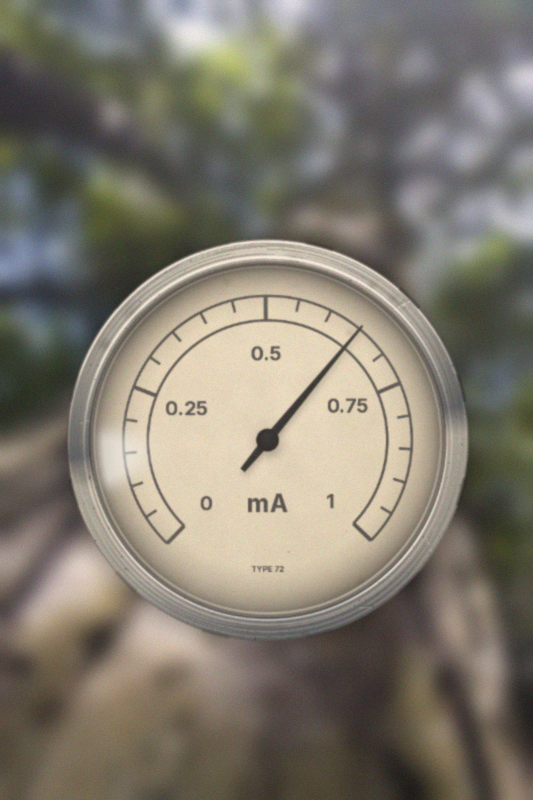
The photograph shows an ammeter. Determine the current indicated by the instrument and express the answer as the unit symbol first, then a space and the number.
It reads mA 0.65
